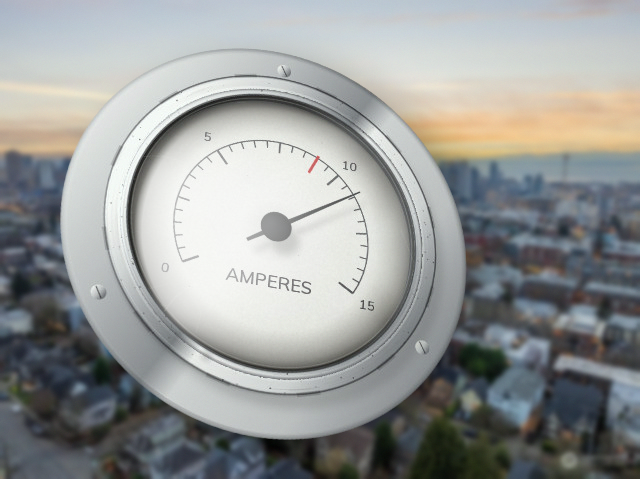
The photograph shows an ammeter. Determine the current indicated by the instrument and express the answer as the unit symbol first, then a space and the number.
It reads A 11
